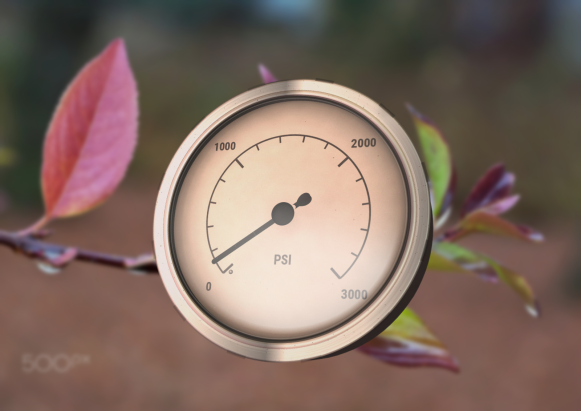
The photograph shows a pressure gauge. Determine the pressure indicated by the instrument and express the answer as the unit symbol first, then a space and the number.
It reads psi 100
